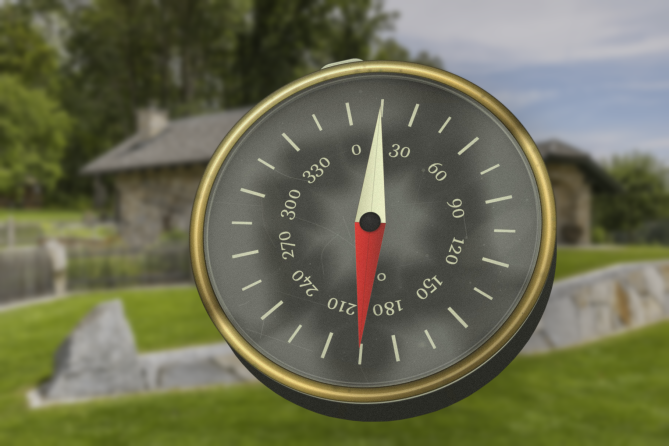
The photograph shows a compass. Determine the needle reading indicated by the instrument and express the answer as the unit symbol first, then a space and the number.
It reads ° 195
